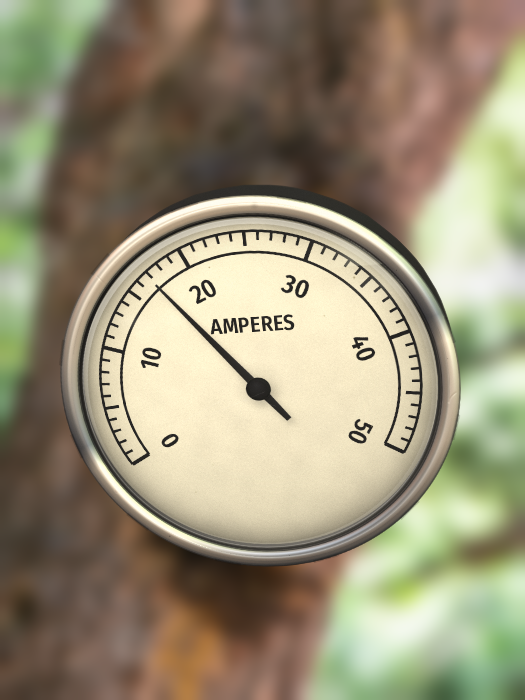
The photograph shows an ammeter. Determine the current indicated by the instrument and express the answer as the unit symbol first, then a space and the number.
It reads A 17
